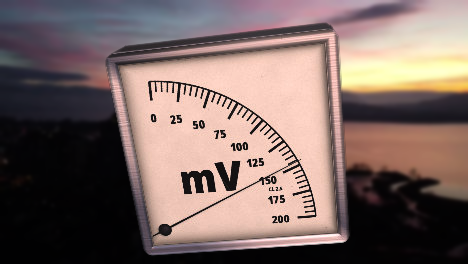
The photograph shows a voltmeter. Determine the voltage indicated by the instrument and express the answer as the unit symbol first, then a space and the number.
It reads mV 145
